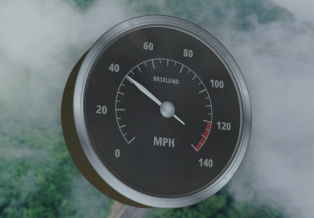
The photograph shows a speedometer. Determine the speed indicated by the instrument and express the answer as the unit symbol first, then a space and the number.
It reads mph 40
